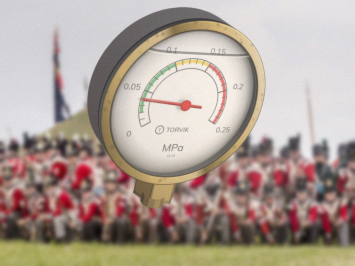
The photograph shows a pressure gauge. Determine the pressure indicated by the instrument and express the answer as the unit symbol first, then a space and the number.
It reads MPa 0.04
